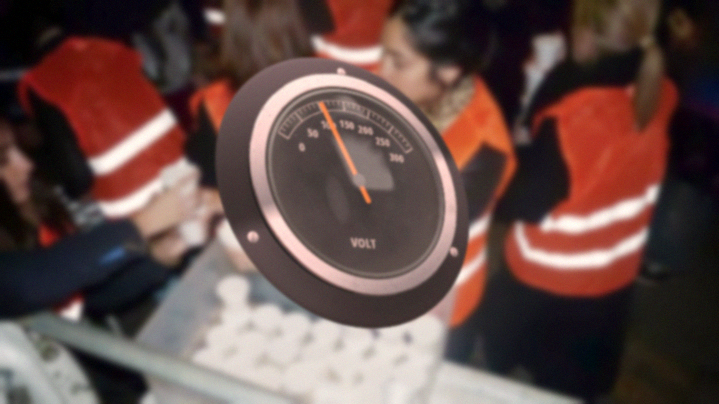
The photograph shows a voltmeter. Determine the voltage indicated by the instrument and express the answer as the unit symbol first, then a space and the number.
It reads V 100
